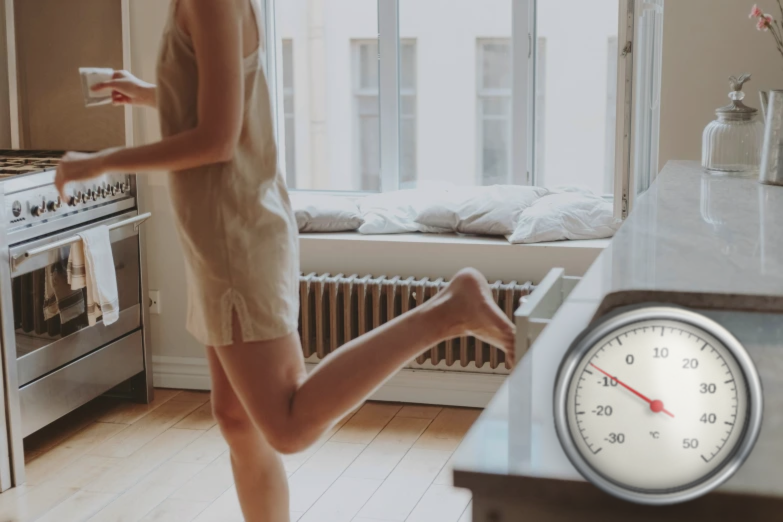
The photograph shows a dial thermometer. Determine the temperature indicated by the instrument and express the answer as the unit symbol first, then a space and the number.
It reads °C -8
